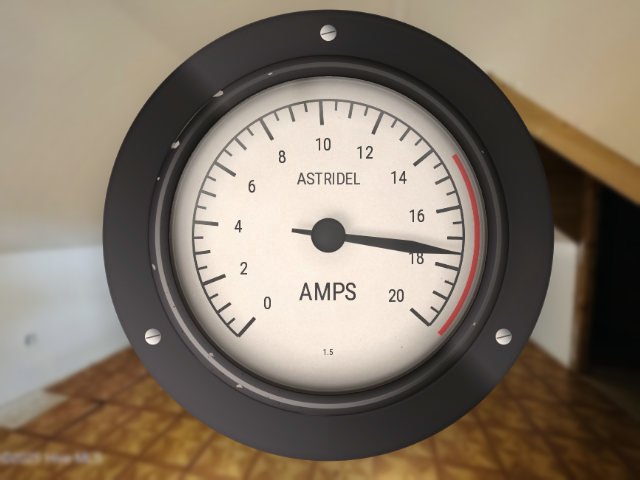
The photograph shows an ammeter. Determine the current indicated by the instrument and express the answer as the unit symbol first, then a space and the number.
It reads A 17.5
